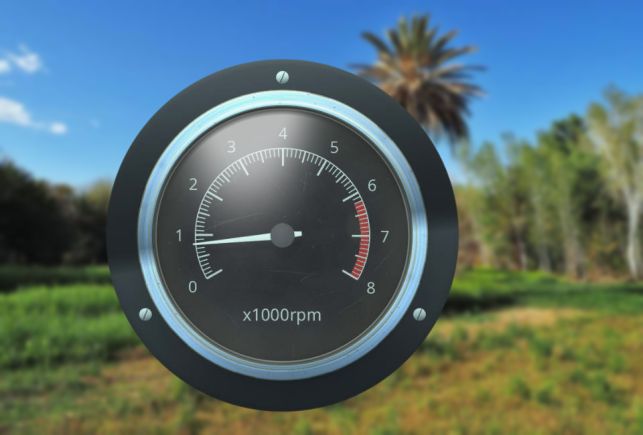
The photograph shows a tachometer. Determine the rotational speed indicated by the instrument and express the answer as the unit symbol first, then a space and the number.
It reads rpm 800
